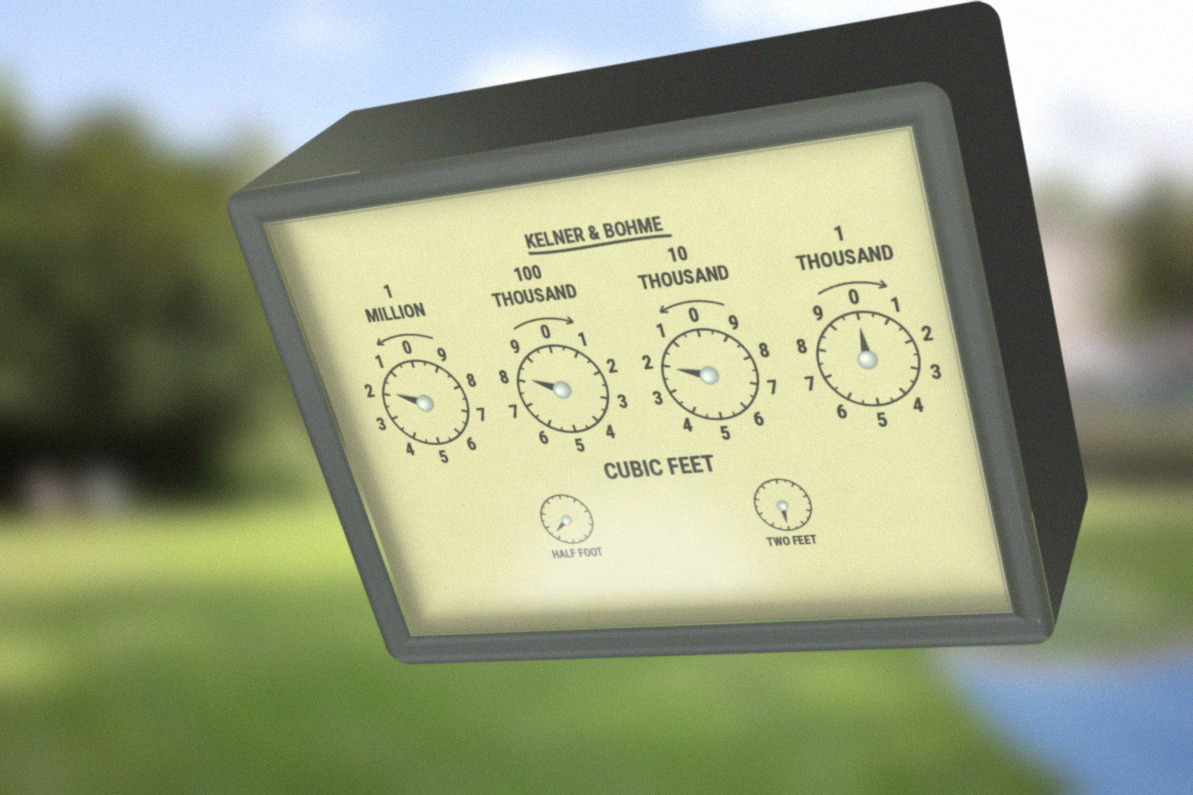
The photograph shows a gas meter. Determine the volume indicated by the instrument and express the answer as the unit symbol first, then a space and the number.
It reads ft³ 182000
